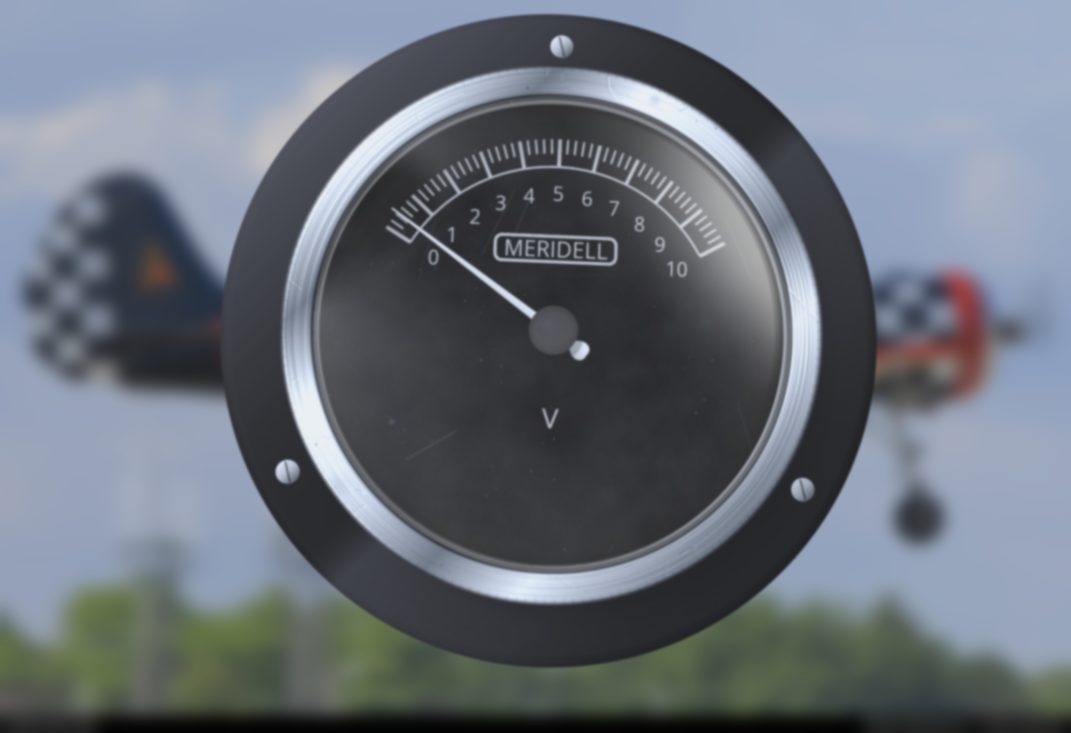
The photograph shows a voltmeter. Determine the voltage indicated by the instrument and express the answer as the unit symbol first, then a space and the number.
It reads V 0.4
